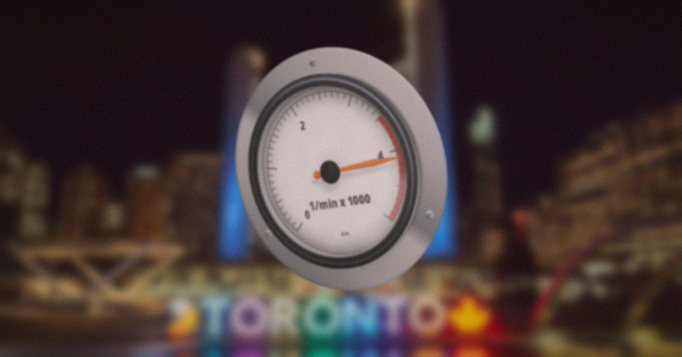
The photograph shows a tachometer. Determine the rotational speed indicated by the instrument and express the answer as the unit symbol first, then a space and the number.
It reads rpm 4100
